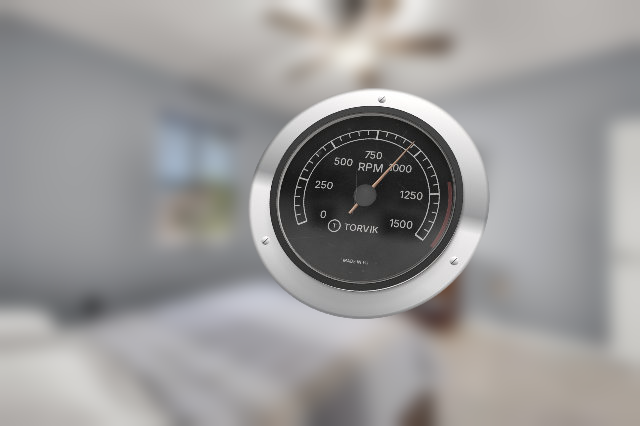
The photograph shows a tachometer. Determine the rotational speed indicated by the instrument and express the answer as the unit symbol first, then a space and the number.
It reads rpm 950
